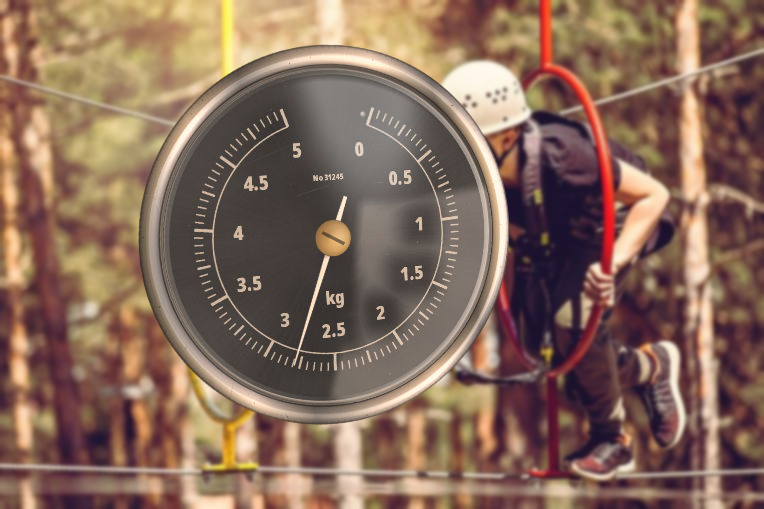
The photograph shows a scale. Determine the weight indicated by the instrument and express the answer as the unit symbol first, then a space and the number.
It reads kg 2.8
